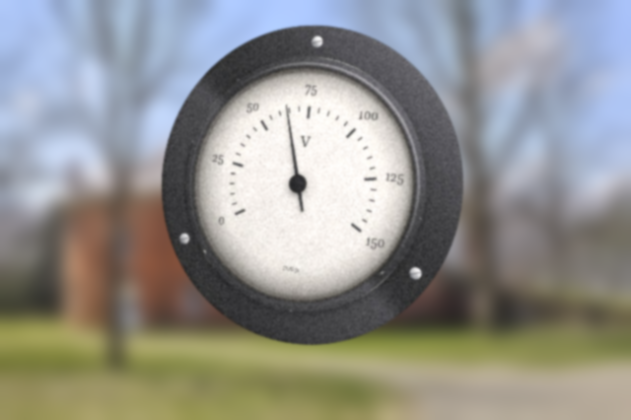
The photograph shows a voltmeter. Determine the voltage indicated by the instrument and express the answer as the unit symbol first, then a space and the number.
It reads V 65
